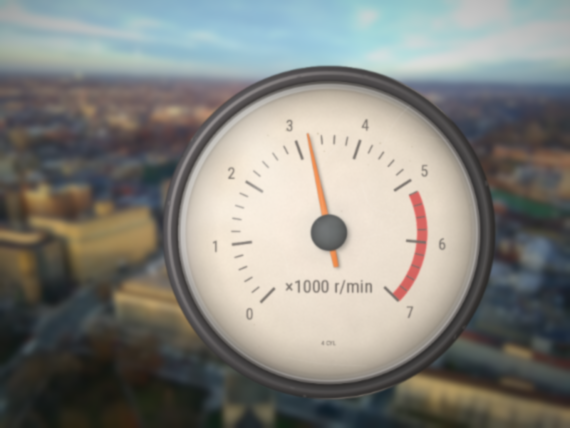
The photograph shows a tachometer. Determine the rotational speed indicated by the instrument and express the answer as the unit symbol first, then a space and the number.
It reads rpm 3200
